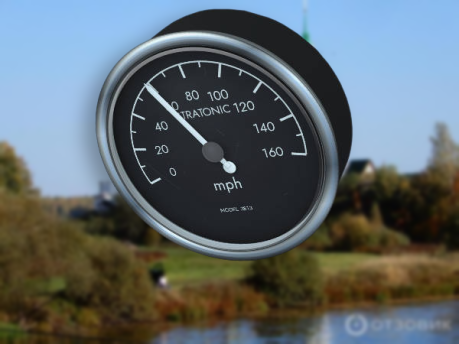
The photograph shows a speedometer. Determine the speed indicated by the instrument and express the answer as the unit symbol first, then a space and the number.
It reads mph 60
